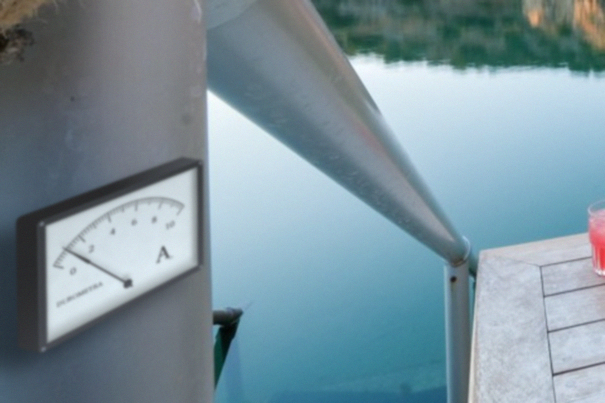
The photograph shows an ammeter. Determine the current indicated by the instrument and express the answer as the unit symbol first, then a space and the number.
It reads A 1
